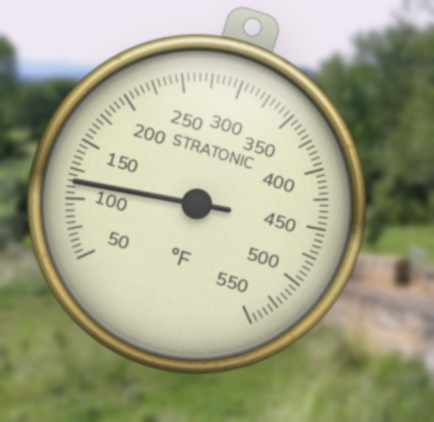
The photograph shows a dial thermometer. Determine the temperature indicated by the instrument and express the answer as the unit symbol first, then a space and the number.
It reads °F 115
